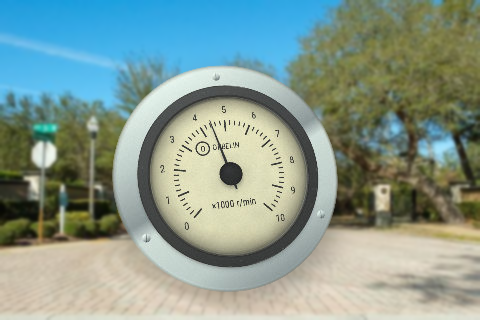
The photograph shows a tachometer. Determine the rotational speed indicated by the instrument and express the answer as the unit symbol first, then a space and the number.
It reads rpm 4400
